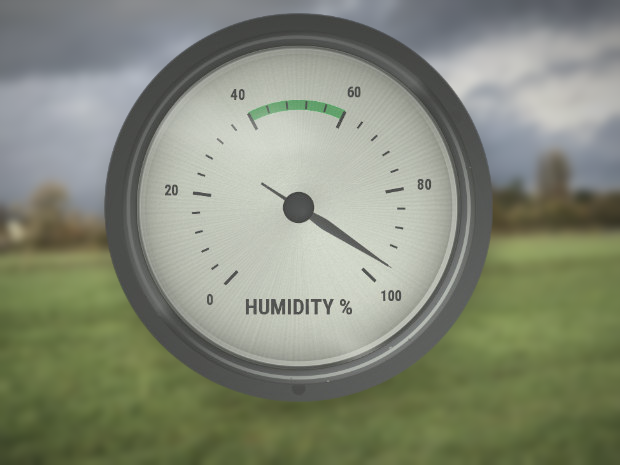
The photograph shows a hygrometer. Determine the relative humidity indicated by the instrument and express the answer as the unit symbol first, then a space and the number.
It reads % 96
